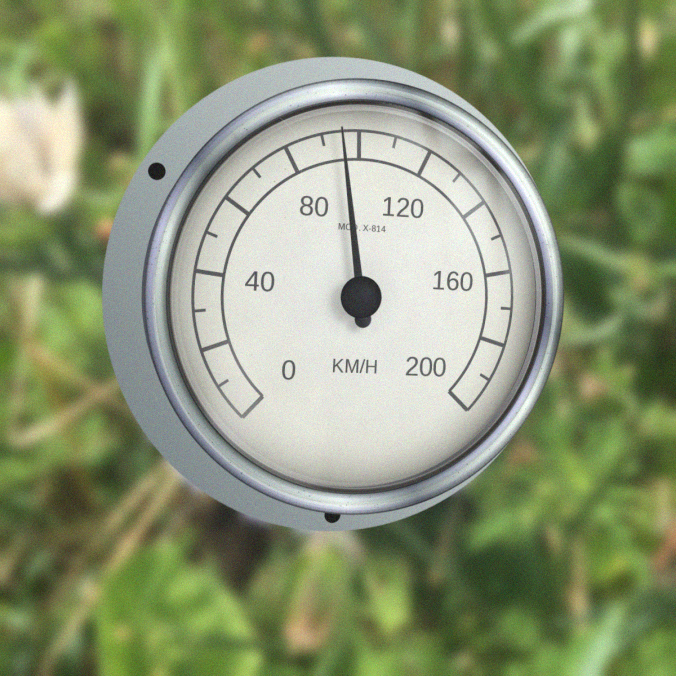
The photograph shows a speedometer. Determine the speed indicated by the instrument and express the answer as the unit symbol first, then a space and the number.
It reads km/h 95
